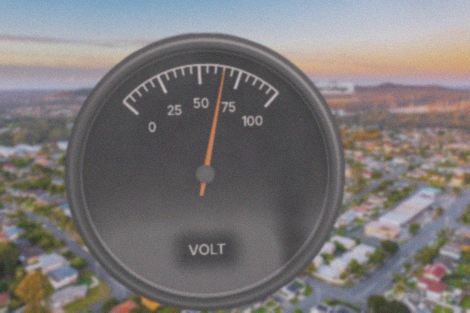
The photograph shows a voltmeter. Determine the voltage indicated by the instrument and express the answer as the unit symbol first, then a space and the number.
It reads V 65
